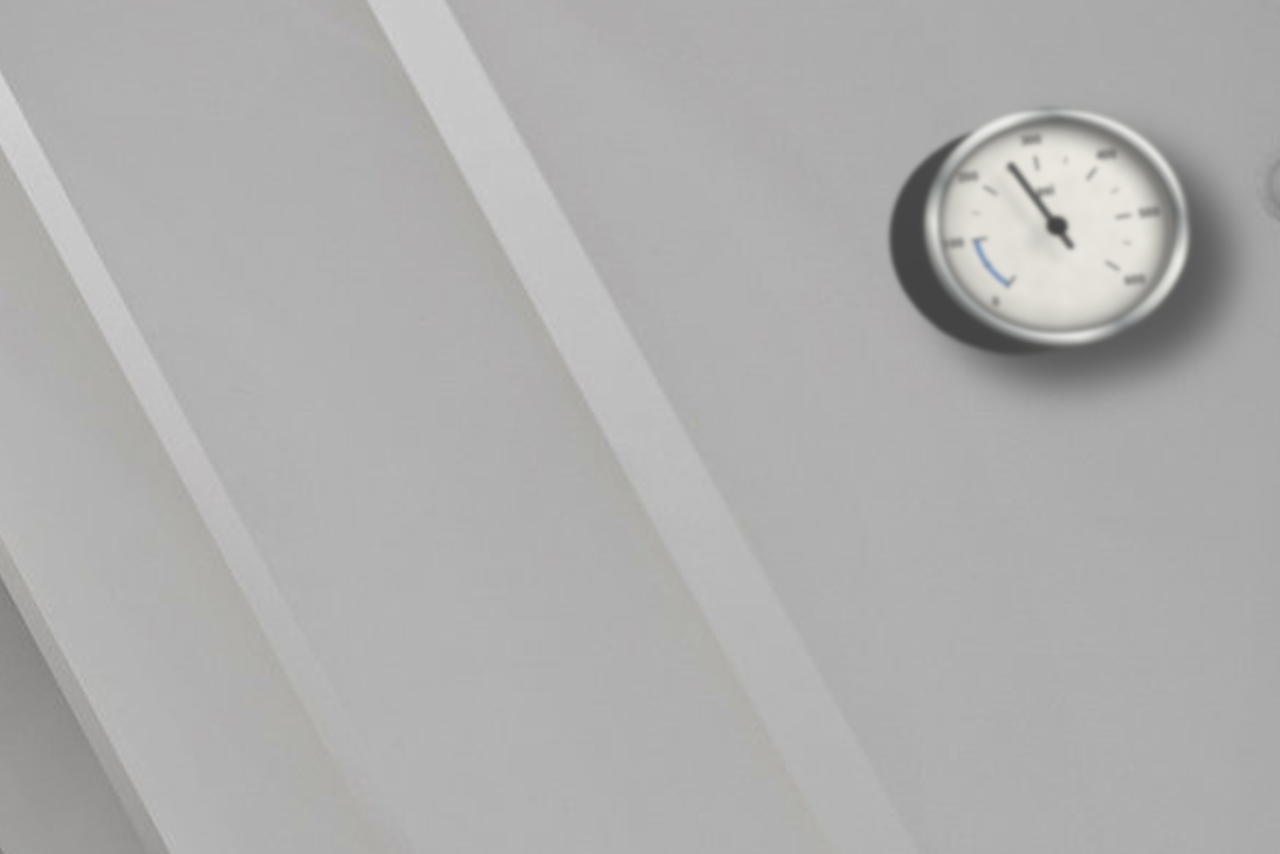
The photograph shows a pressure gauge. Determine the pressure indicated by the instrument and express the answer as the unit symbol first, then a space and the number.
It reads psi 250
